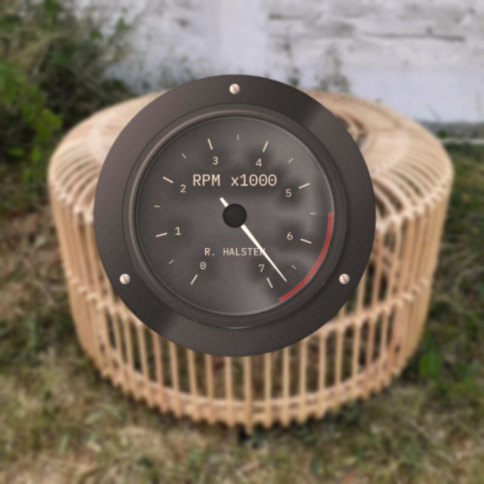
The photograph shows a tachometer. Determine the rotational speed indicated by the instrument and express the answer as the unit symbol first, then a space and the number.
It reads rpm 6750
